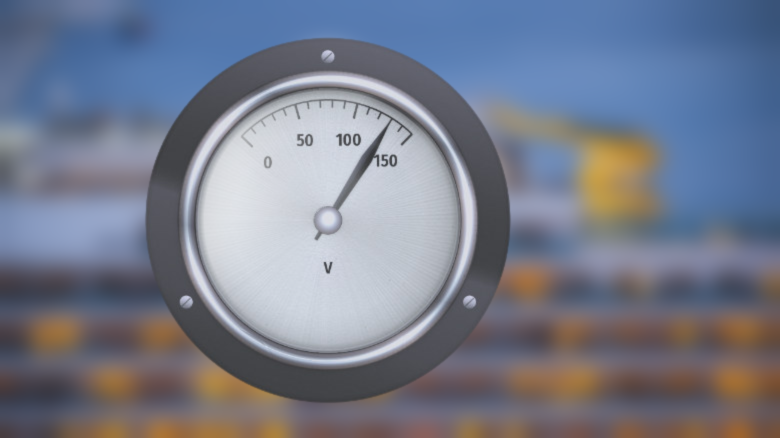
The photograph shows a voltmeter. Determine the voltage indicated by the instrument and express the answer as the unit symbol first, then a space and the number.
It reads V 130
